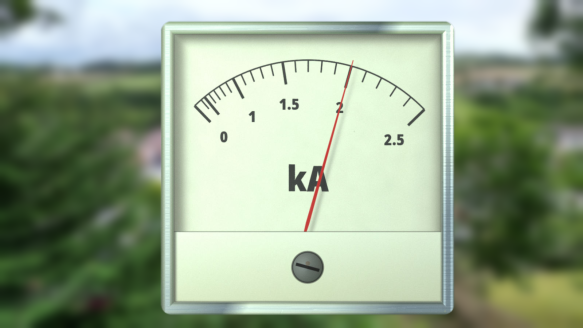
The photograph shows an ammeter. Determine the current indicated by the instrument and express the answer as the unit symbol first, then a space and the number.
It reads kA 2
